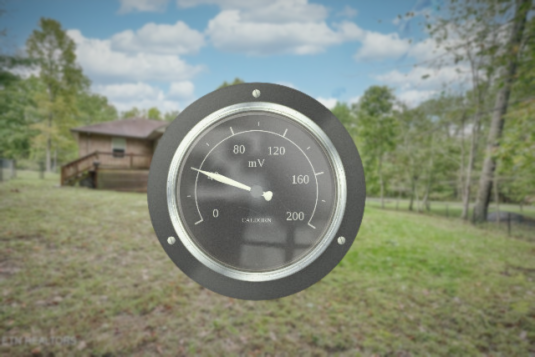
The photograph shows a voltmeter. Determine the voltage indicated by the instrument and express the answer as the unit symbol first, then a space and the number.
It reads mV 40
